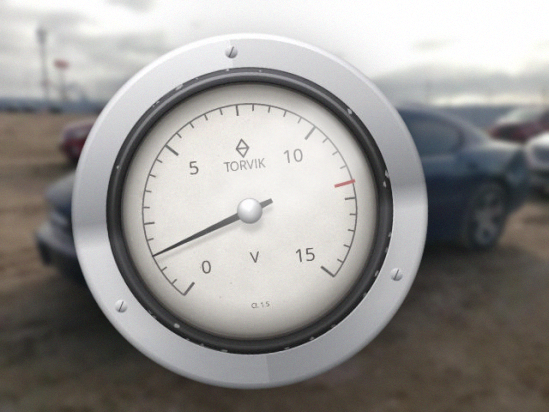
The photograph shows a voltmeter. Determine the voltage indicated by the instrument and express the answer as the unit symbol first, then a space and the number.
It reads V 1.5
